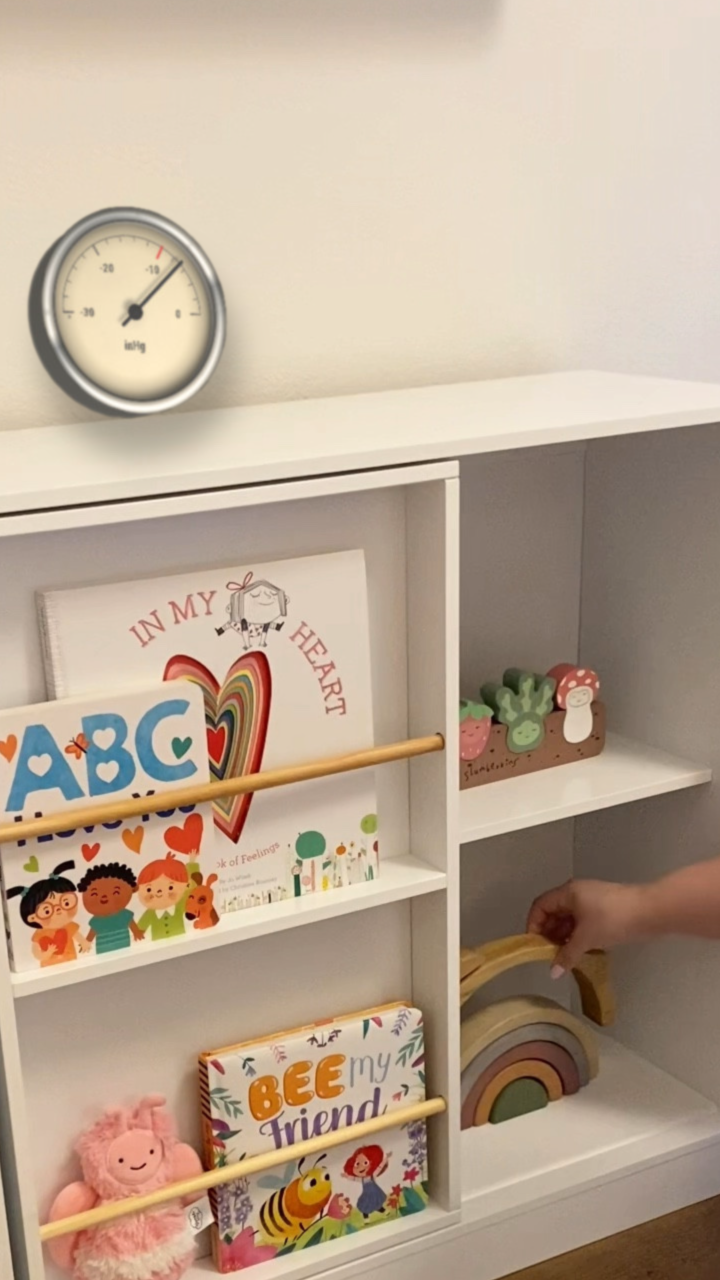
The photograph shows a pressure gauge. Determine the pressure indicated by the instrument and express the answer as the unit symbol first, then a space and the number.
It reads inHg -7
